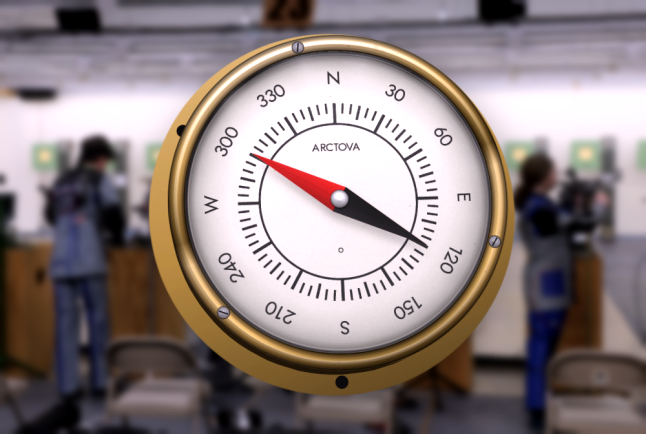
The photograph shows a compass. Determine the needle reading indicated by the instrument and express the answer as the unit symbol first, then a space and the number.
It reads ° 300
